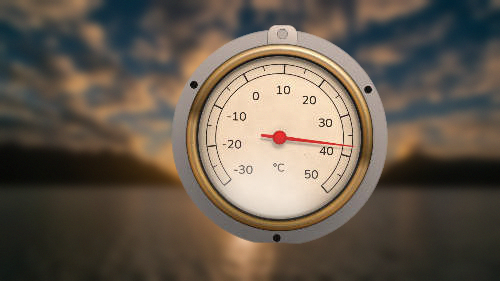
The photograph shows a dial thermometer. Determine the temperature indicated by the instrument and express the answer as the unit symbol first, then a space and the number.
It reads °C 37.5
